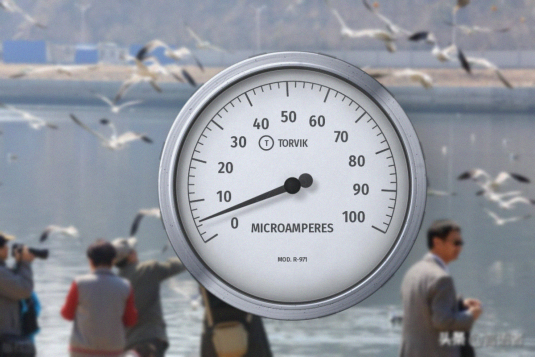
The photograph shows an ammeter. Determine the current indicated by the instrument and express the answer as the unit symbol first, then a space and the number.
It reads µA 5
